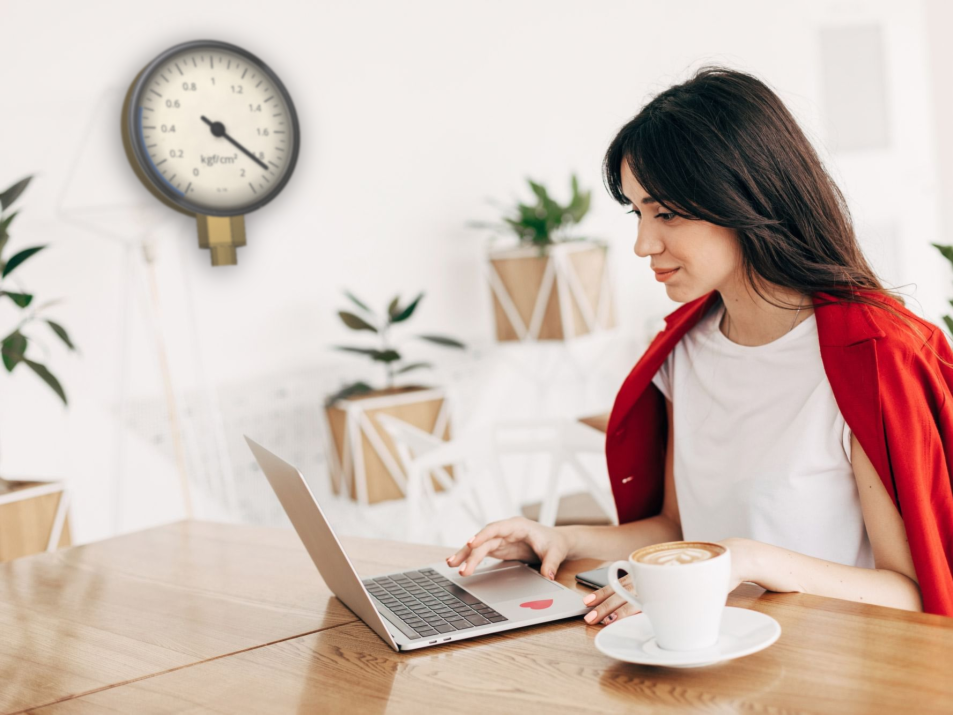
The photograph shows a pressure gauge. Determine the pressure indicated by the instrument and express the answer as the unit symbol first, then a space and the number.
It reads kg/cm² 1.85
